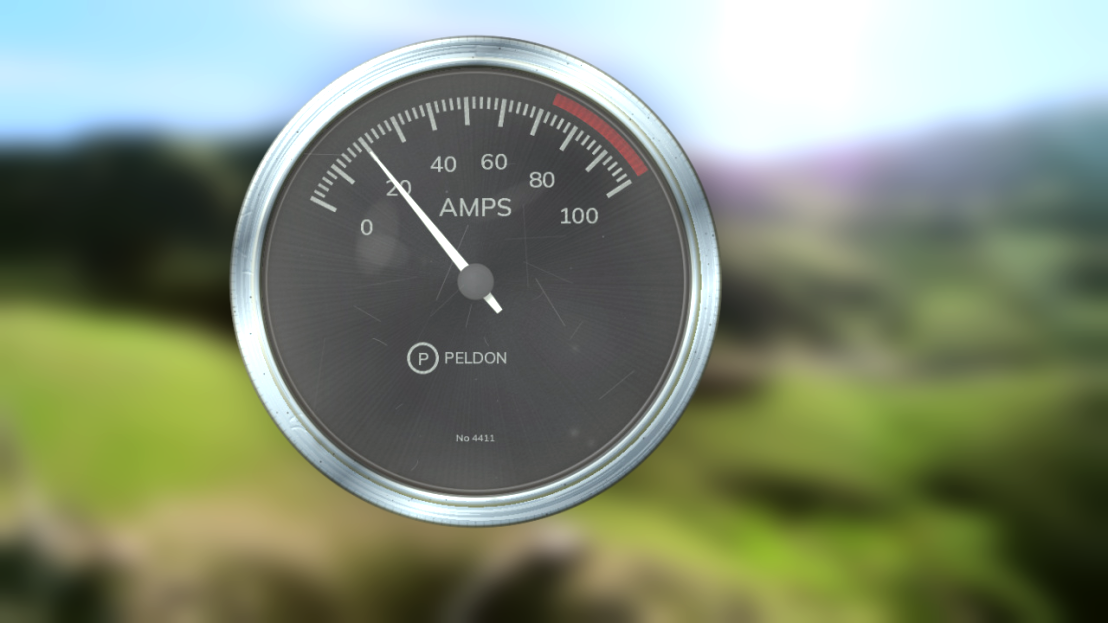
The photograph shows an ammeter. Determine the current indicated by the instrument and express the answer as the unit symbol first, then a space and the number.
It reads A 20
